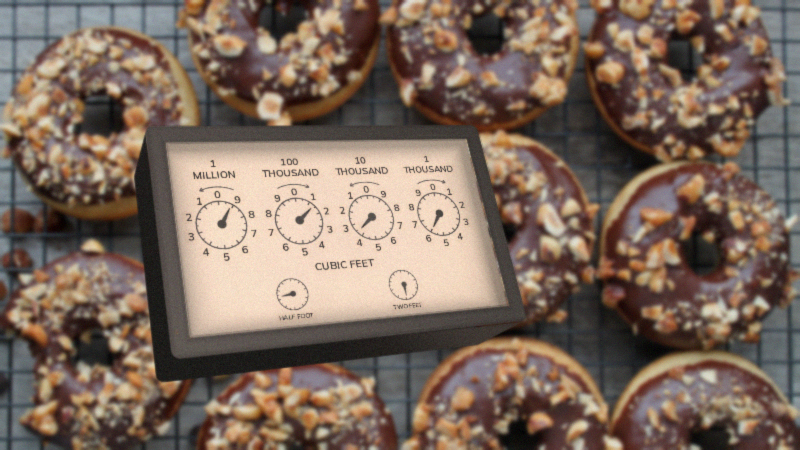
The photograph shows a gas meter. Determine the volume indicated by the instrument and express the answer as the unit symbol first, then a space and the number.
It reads ft³ 913600
